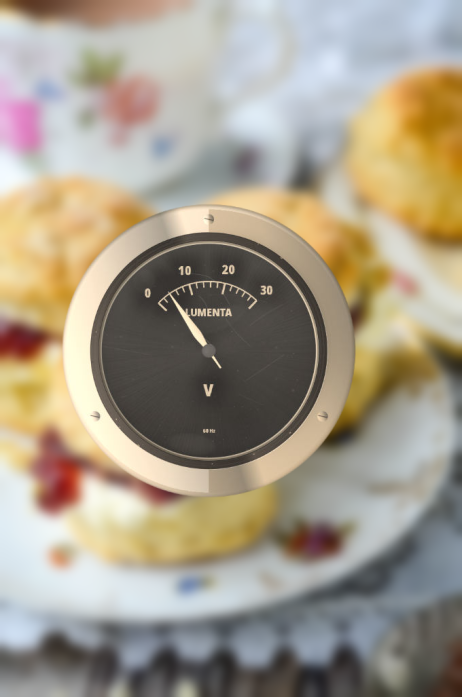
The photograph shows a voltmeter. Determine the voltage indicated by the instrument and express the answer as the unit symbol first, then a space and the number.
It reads V 4
